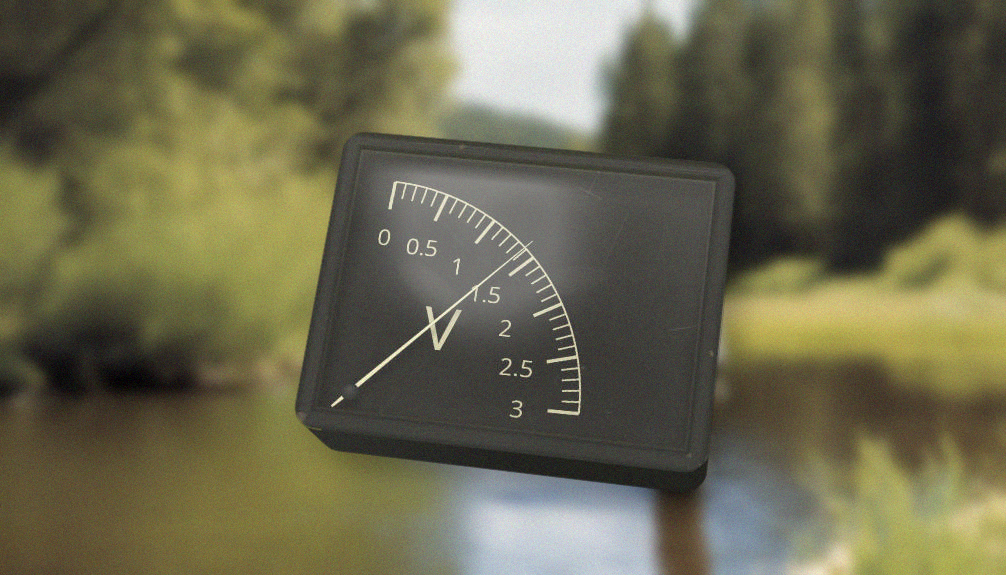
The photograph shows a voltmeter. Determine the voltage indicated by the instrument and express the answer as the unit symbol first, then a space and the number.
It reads V 1.4
